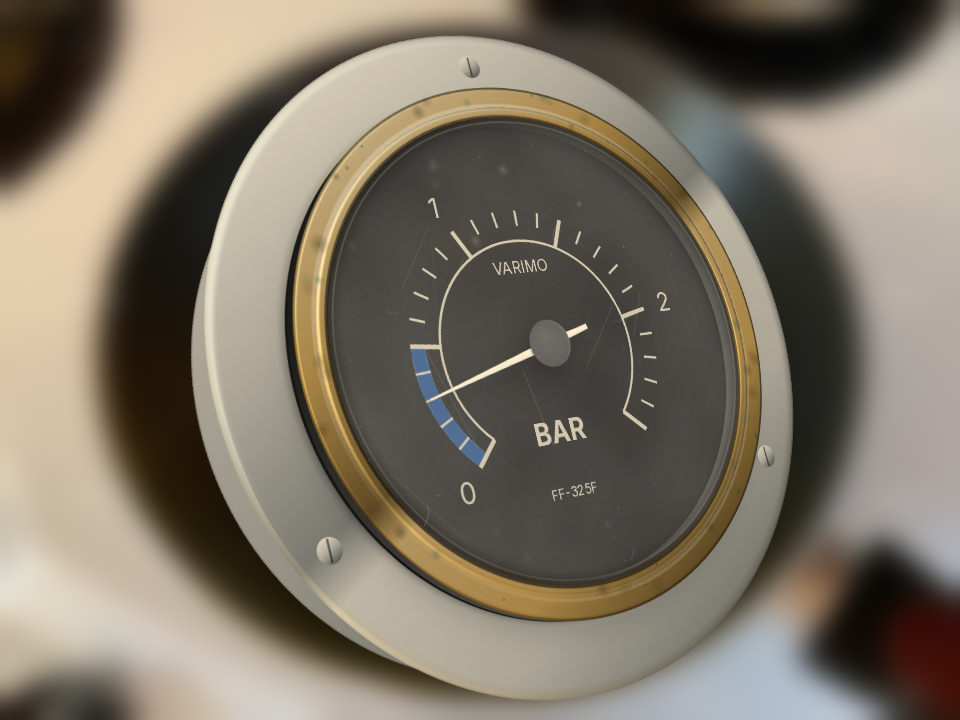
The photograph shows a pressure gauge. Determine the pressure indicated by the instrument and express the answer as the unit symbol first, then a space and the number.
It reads bar 0.3
